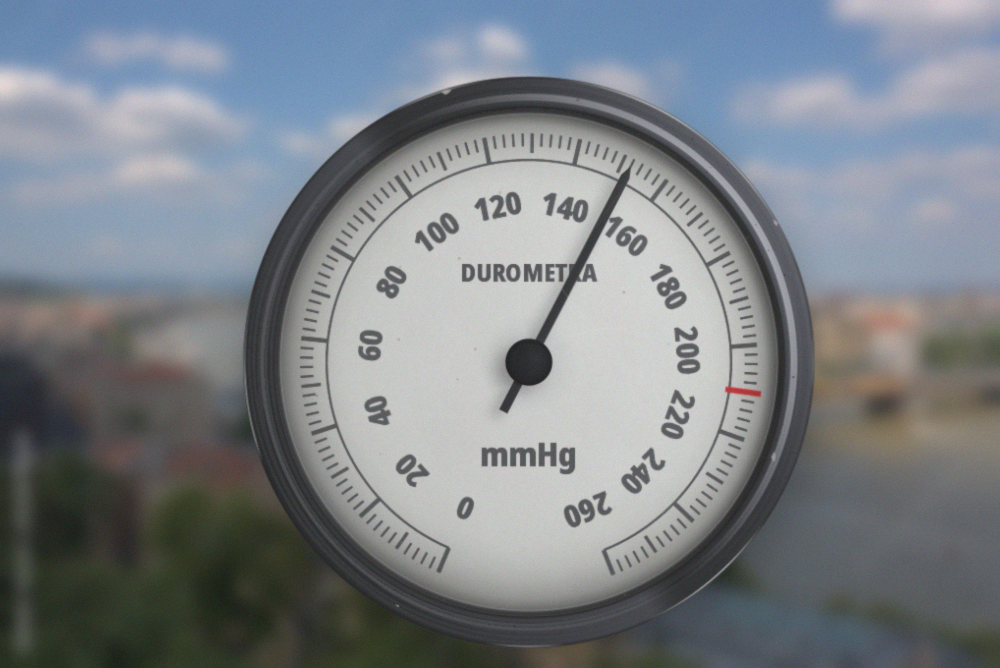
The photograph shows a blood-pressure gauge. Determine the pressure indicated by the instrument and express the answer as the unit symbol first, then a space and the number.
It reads mmHg 152
